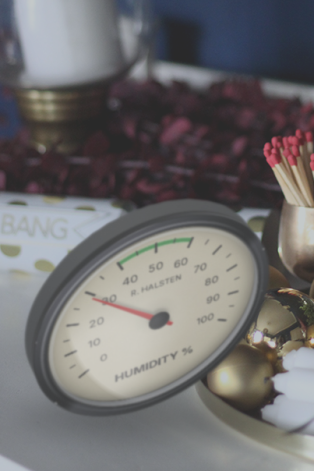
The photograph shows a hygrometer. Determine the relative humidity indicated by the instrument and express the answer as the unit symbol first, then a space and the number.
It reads % 30
